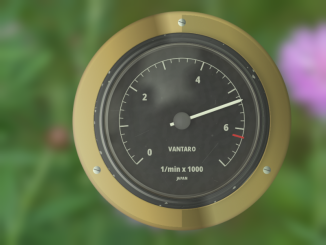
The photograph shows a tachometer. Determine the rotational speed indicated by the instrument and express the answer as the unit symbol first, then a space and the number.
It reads rpm 5300
